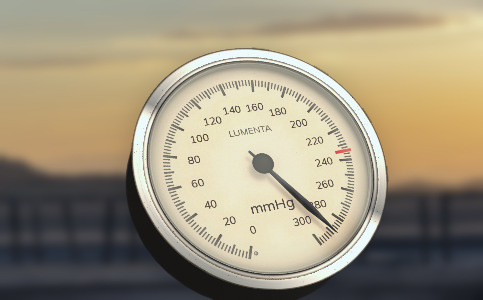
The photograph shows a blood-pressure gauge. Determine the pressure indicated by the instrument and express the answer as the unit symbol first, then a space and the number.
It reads mmHg 290
